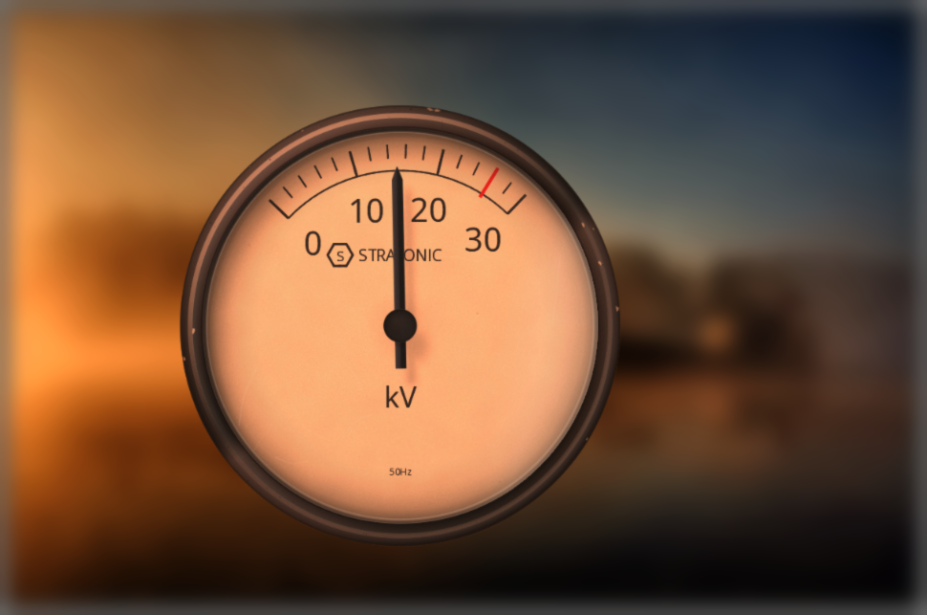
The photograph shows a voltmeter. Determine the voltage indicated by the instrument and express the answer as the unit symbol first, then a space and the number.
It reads kV 15
